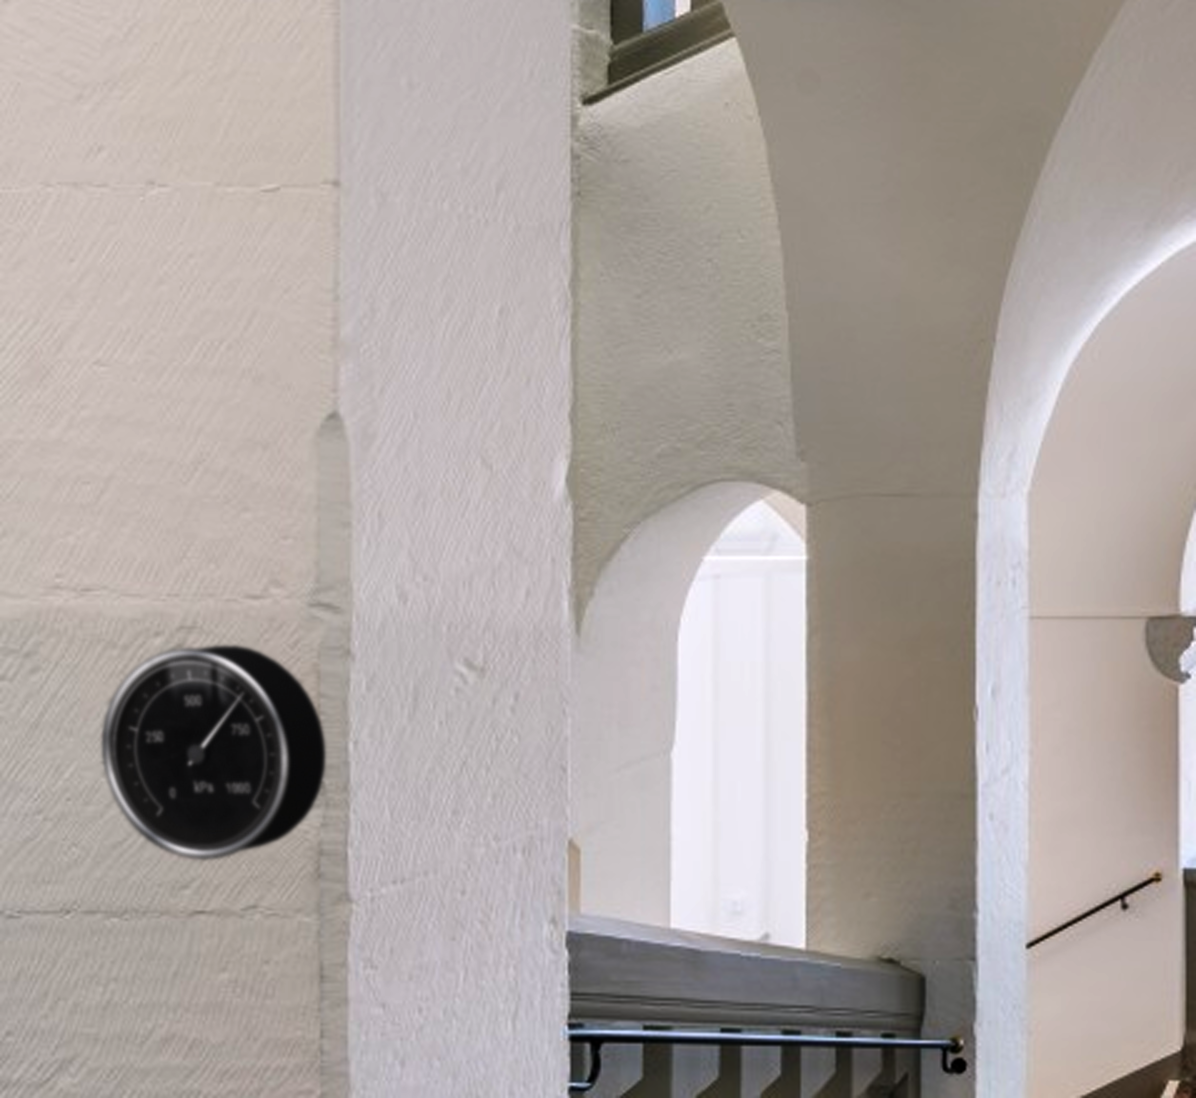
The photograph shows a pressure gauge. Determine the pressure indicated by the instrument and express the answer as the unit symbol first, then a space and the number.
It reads kPa 675
